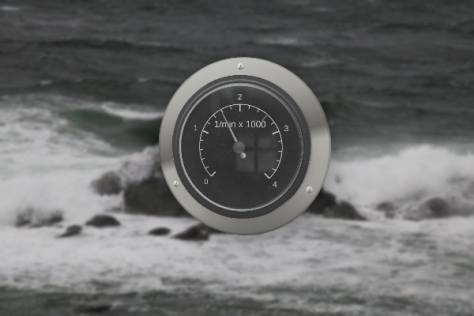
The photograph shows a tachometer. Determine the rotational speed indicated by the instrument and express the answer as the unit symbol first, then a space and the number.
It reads rpm 1600
